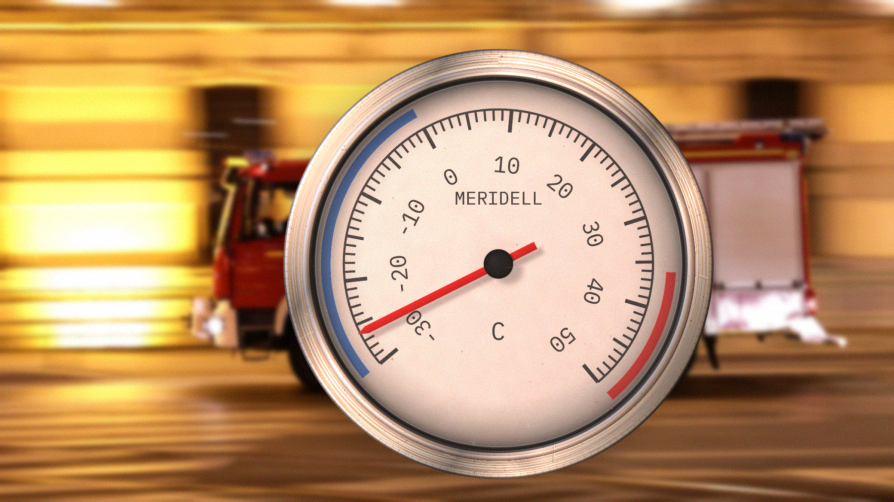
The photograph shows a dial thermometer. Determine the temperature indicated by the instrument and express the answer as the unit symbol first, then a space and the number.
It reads °C -26
